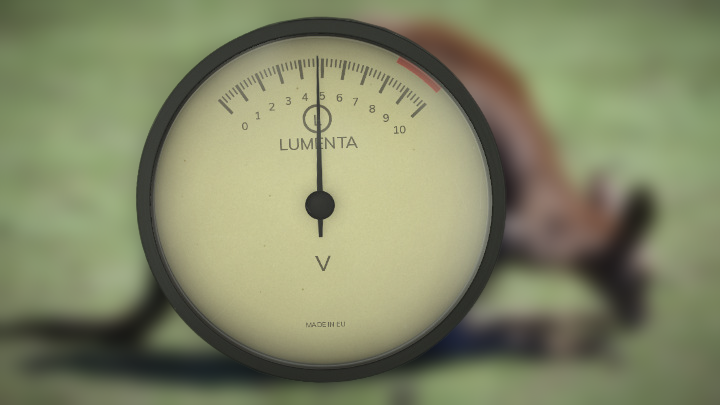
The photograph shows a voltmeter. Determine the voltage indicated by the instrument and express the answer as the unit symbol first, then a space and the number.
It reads V 4.8
